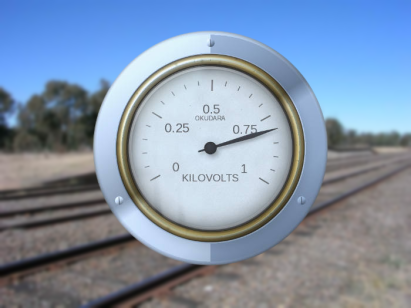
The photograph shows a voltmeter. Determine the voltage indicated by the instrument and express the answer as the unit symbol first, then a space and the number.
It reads kV 0.8
